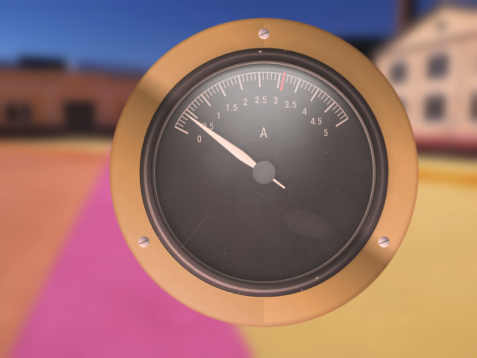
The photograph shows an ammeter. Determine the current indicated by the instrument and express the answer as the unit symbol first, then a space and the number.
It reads A 0.4
